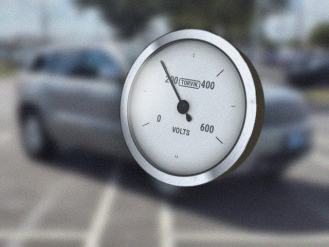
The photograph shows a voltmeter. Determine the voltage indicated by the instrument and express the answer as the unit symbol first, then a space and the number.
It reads V 200
